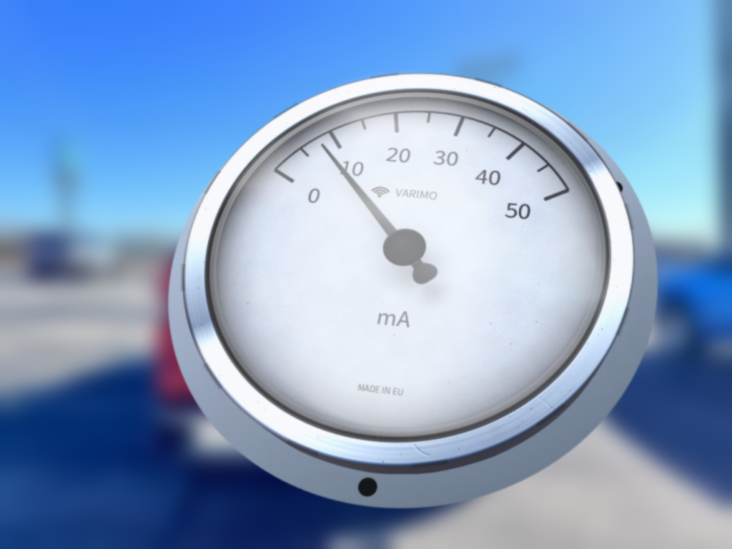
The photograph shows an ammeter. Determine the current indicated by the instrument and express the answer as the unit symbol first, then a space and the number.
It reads mA 7.5
